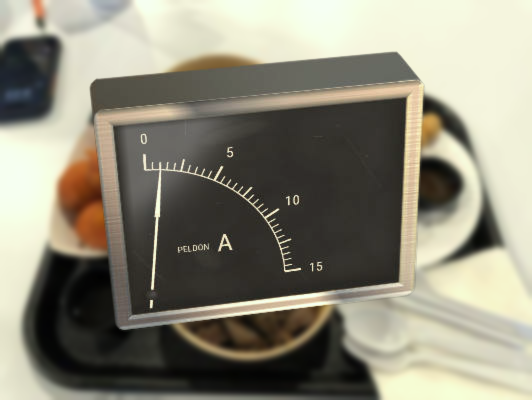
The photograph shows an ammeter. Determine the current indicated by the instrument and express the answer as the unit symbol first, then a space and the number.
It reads A 1
